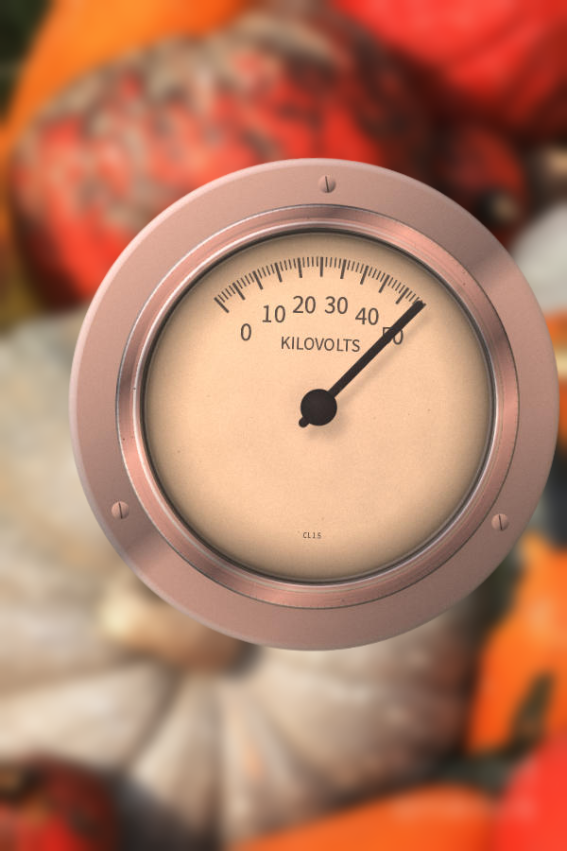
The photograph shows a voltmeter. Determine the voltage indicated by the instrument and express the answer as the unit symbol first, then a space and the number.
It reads kV 49
